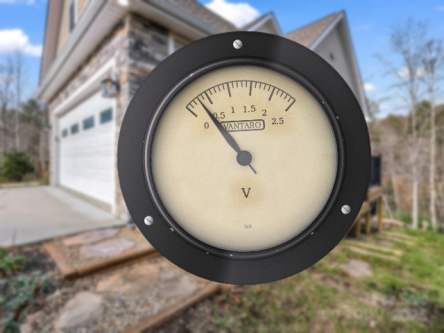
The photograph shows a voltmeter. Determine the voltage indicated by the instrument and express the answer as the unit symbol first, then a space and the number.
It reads V 0.3
